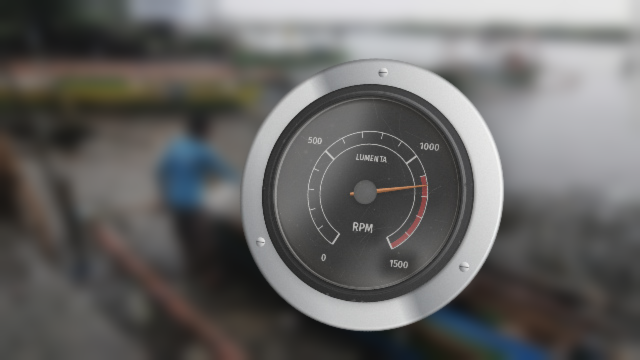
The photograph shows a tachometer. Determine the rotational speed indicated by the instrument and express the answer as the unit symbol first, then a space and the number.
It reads rpm 1150
